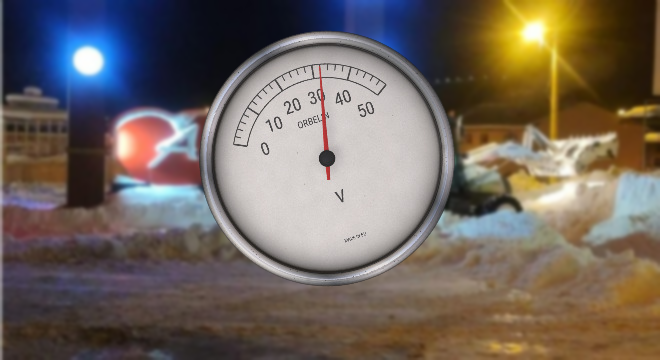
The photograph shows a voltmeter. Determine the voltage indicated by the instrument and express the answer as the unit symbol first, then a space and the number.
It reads V 32
